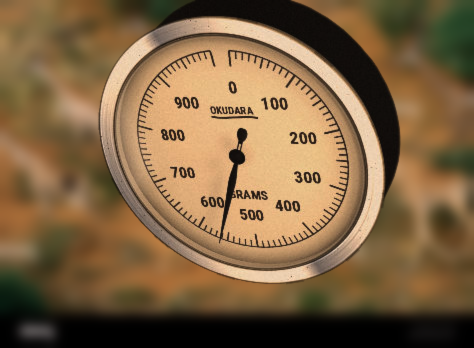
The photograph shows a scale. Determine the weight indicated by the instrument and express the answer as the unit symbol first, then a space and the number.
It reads g 560
